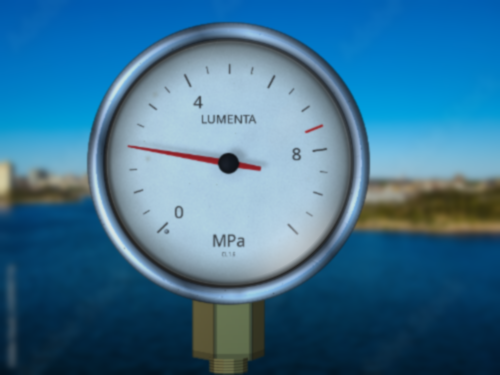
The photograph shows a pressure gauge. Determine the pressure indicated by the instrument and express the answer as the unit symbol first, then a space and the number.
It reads MPa 2
